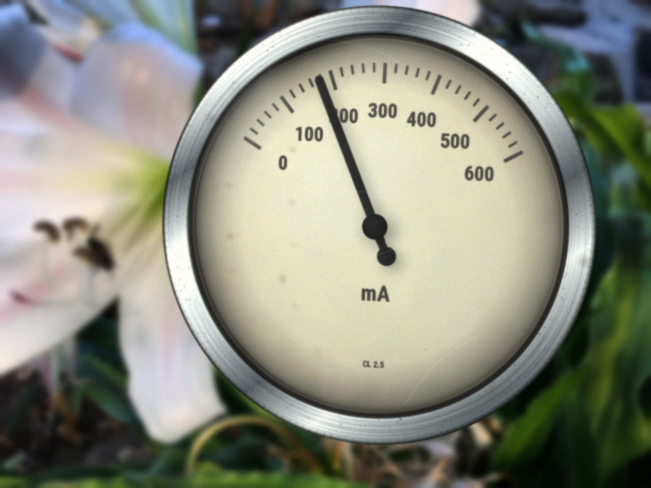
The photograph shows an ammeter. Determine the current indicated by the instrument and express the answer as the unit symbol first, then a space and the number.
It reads mA 180
